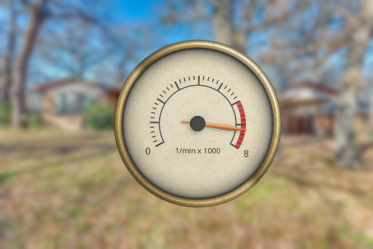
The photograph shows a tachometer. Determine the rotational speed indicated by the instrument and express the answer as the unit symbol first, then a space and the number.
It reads rpm 7200
